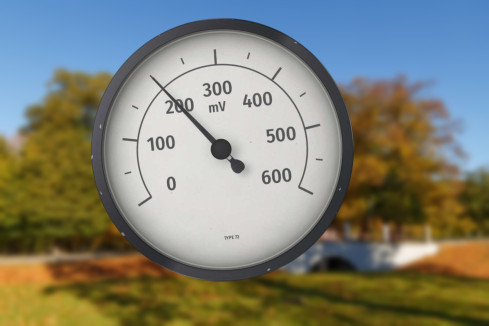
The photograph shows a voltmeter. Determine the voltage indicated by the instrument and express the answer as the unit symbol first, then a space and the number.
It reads mV 200
